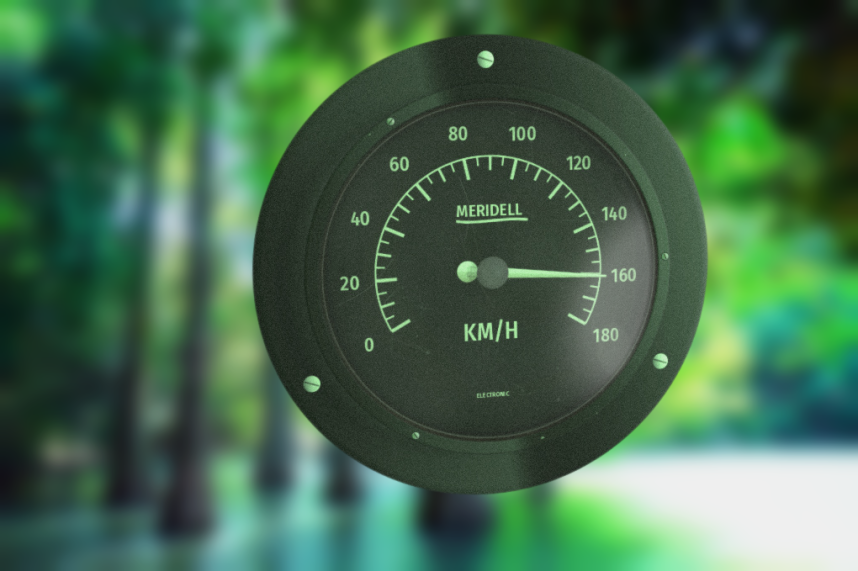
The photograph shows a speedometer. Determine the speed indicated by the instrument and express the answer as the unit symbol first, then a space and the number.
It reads km/h 160
